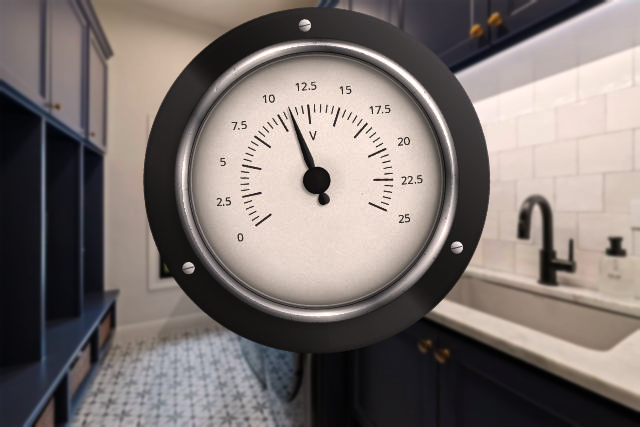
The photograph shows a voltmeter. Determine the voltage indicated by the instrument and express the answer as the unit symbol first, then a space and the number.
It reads V 11
